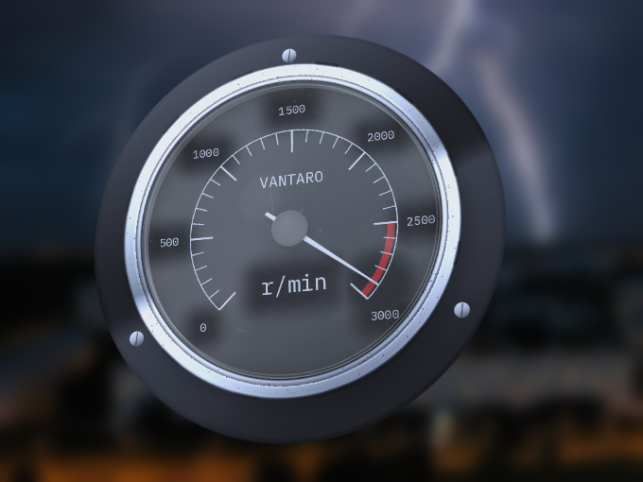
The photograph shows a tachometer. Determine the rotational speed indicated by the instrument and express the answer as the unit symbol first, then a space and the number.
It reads rpm 2900
